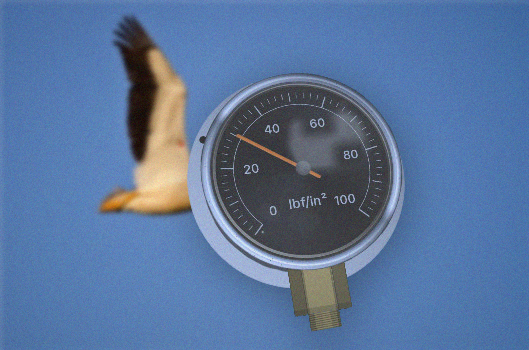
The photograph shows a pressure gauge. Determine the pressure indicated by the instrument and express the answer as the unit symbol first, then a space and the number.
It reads psi 30
